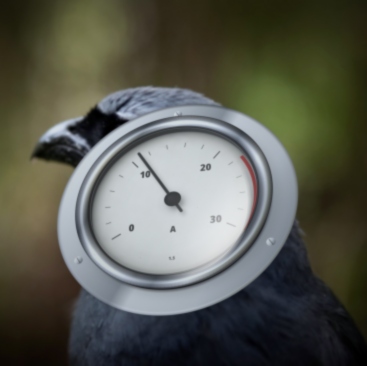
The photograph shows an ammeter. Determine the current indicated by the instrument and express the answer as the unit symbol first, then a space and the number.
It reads A 11
